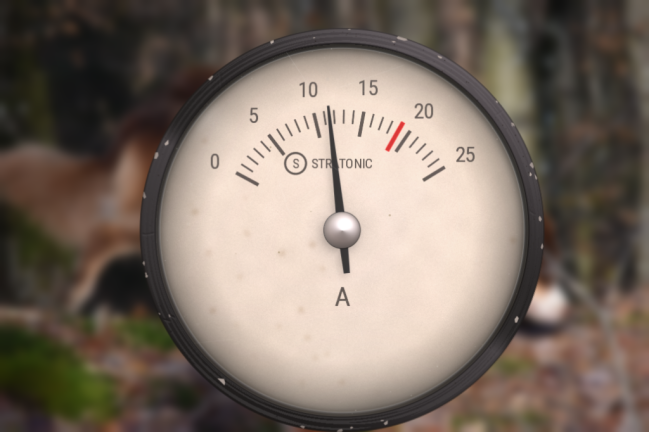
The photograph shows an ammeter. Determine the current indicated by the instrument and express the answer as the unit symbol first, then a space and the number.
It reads A 11.5
